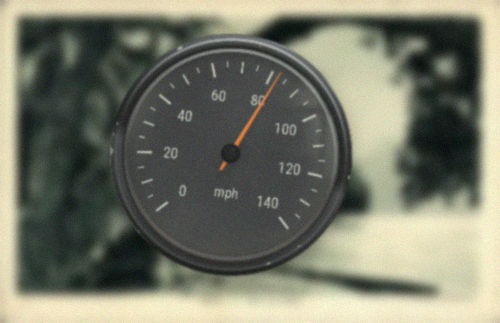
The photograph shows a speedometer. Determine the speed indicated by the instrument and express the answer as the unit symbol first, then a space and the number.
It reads mph 82.5
